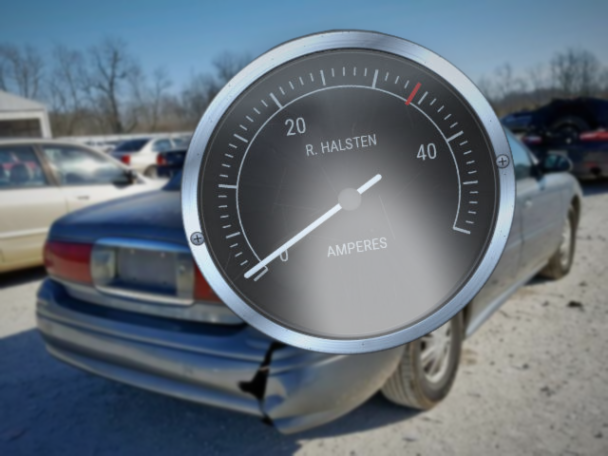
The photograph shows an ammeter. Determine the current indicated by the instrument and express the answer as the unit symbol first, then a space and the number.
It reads A 1
